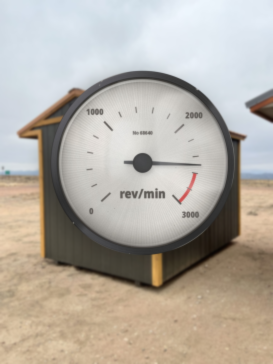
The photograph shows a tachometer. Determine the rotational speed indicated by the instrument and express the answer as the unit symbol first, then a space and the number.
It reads rpm 2500
